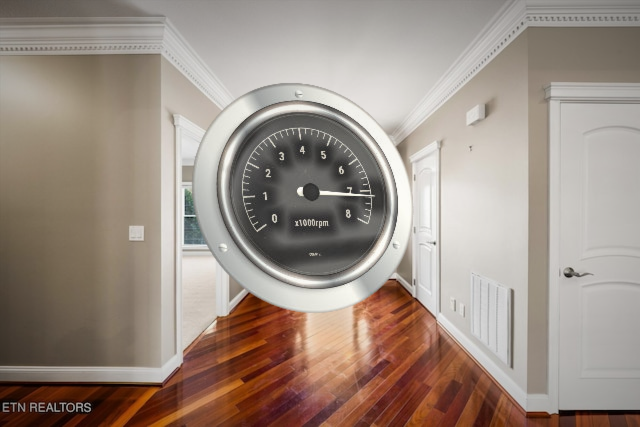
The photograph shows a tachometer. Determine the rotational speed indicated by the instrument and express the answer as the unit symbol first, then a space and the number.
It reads rpm 7200
